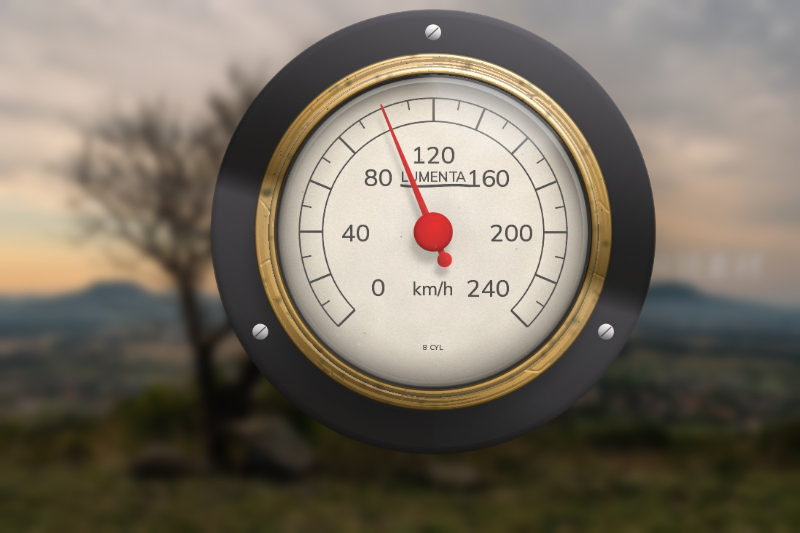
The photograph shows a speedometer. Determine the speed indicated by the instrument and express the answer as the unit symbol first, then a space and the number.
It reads km/h 100
